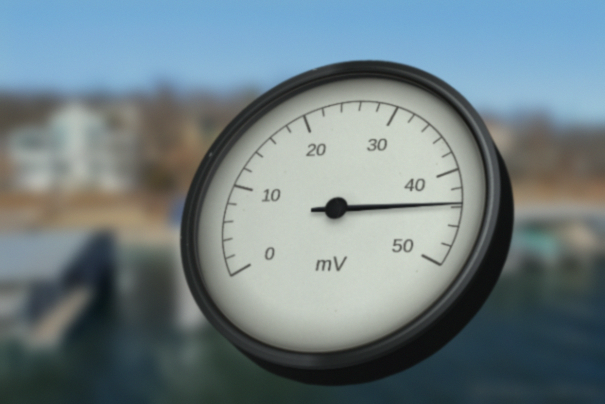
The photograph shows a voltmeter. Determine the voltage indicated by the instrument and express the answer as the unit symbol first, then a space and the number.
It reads mV 44
